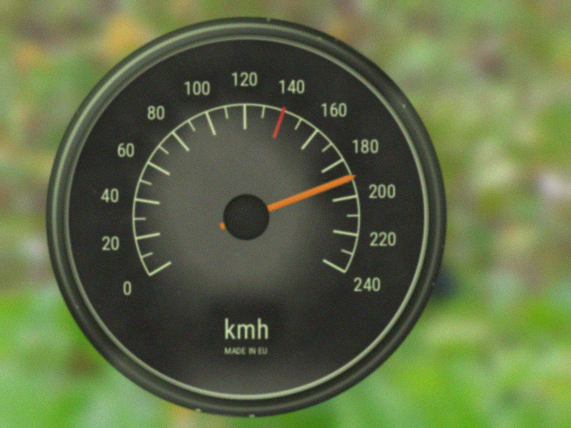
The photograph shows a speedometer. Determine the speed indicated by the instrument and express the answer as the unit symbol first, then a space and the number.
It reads km/h 190
